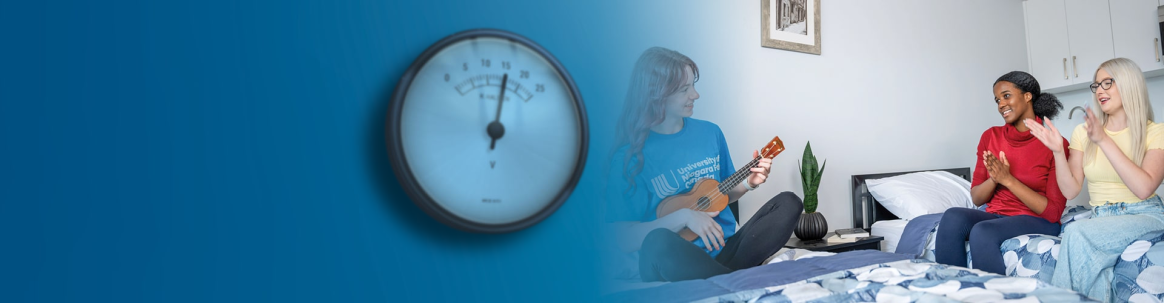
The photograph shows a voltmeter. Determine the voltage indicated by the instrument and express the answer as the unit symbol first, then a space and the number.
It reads V 15
